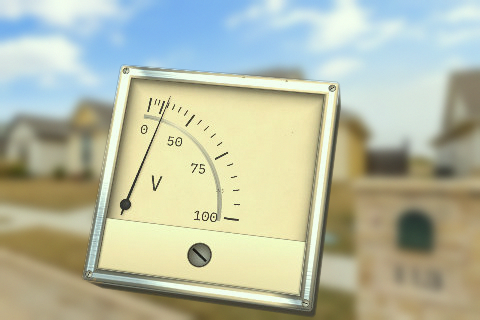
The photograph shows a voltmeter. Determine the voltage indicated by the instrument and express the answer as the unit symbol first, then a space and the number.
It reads V 30
